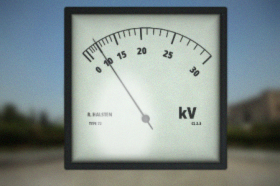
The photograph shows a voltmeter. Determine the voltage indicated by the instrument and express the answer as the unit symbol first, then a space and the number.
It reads kV 10
